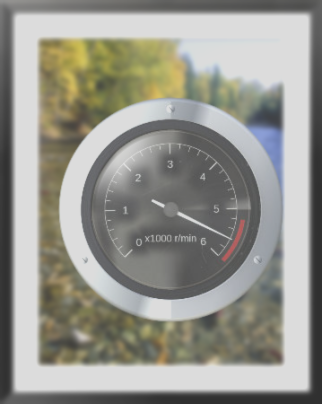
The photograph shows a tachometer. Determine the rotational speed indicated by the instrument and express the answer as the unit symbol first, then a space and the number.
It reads rpm 5600
